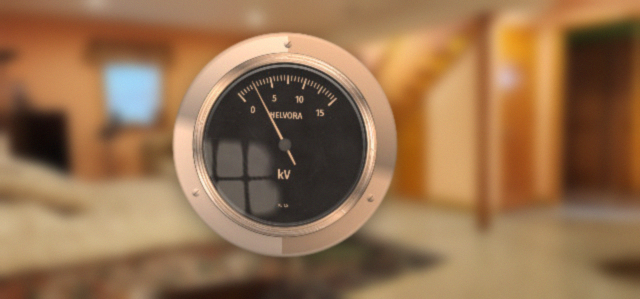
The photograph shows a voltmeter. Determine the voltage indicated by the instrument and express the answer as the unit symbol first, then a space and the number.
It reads kV 2.5
